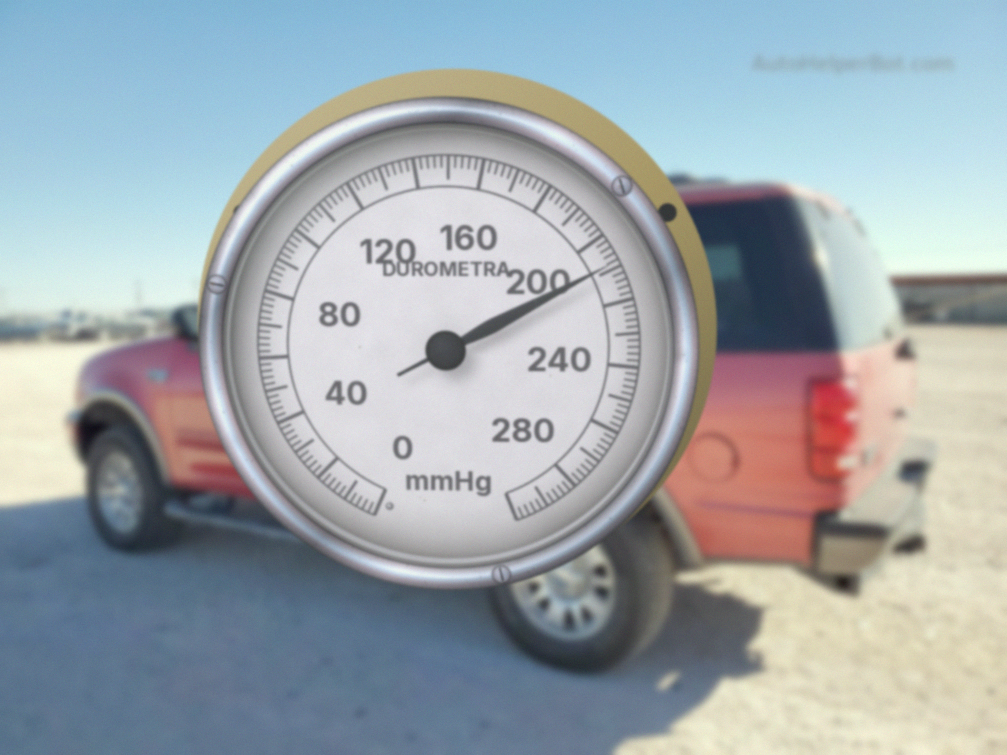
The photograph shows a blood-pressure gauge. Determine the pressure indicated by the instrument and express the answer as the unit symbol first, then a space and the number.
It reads mmHg 208
